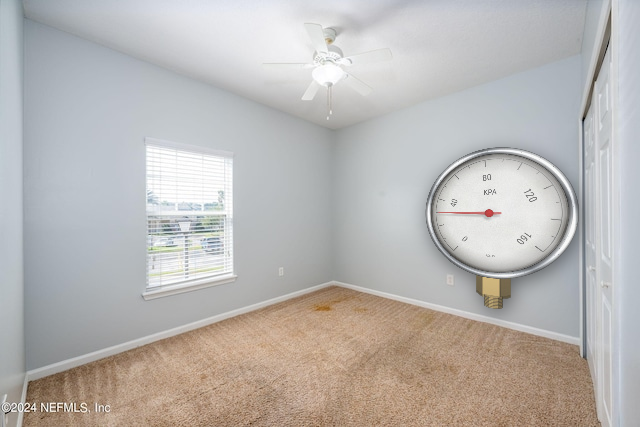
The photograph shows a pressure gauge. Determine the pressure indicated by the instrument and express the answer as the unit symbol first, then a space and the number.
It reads kPa 30
